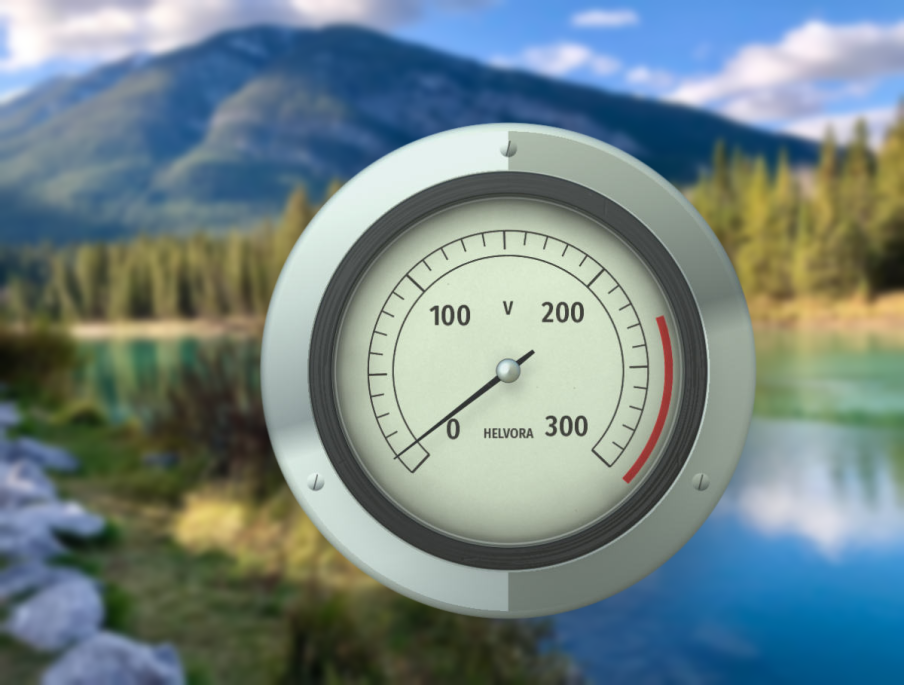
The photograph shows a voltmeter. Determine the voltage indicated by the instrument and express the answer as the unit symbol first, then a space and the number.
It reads V 10
